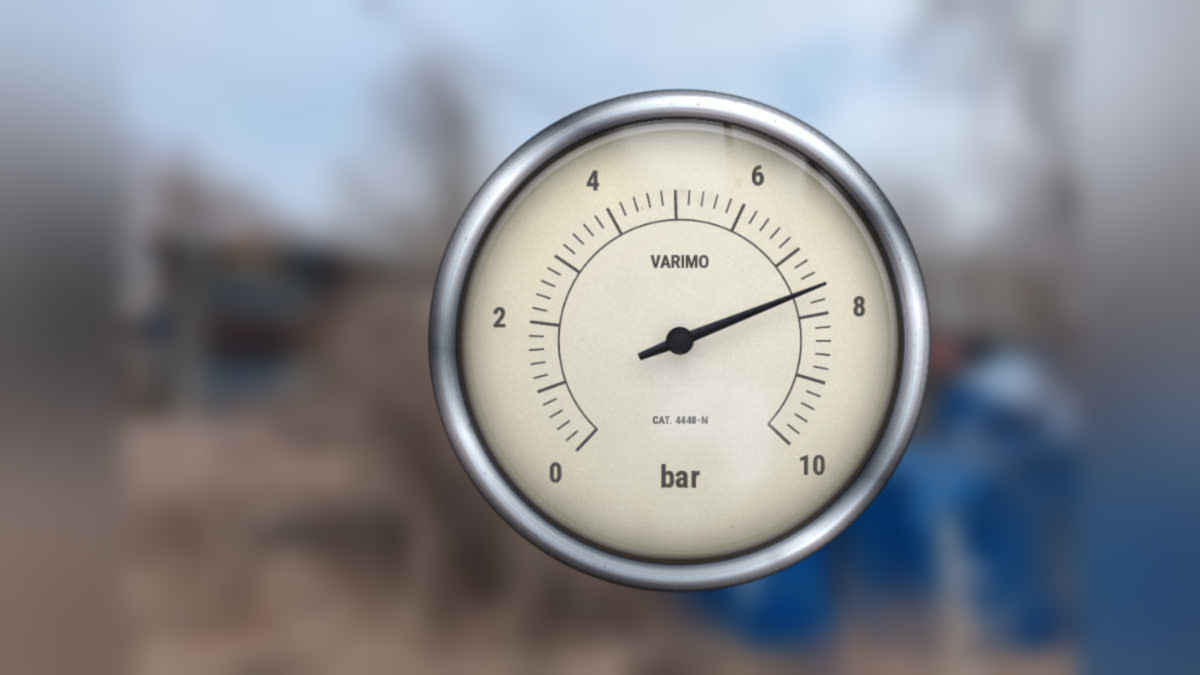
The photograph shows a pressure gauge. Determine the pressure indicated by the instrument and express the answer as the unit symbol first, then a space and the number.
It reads bar 7.6
